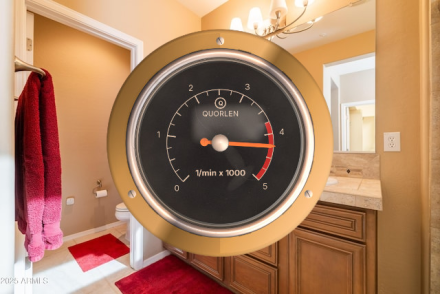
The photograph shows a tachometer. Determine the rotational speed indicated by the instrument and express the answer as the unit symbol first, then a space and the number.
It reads rpm 4250
